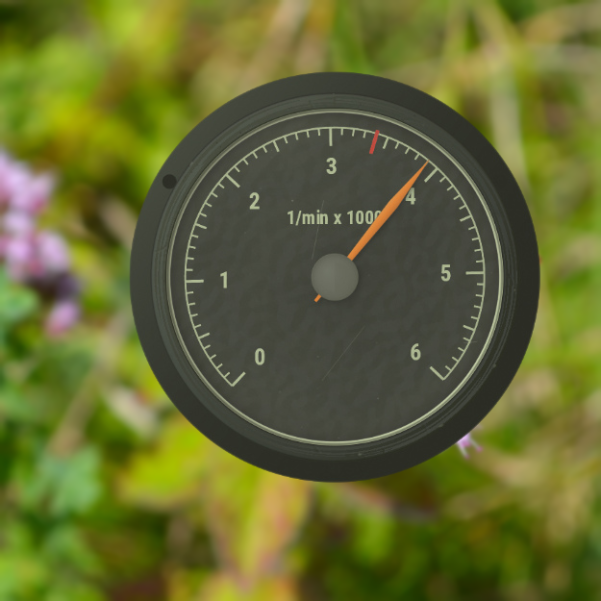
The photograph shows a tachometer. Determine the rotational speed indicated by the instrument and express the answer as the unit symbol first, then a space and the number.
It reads rpm 3900
